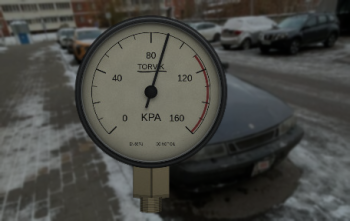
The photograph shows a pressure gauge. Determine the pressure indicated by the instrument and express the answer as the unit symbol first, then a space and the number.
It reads kPa 90
